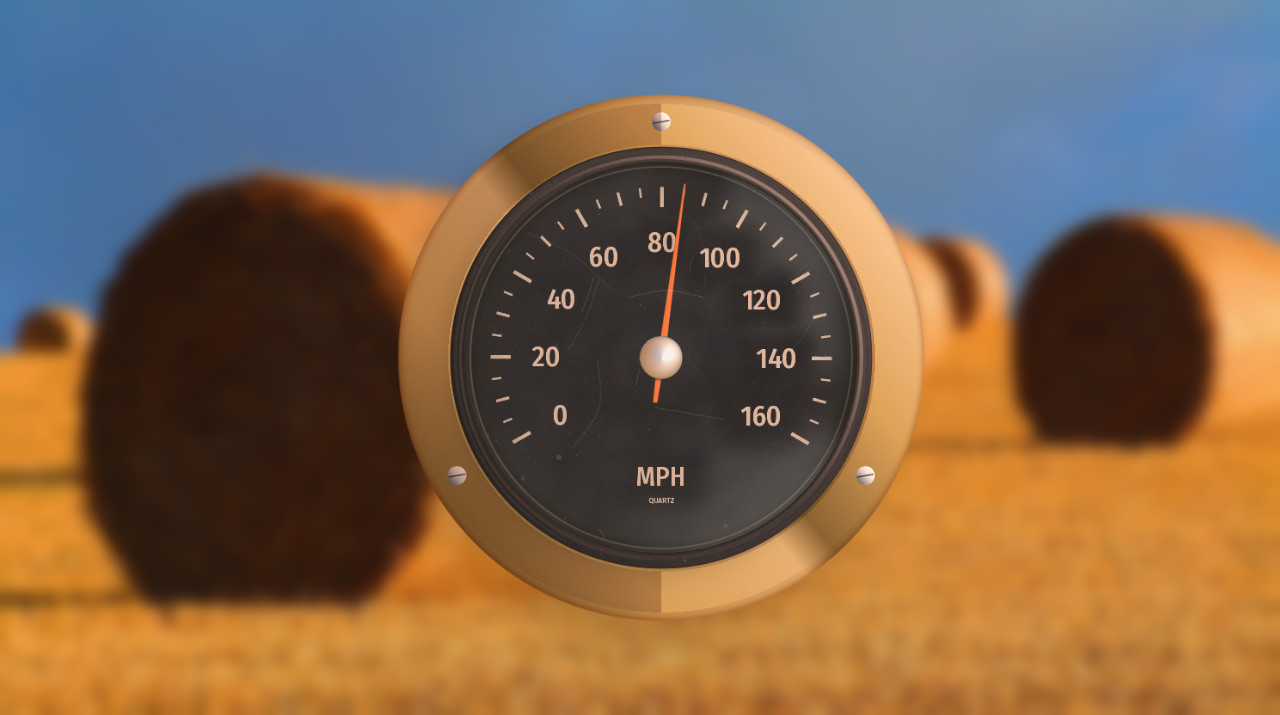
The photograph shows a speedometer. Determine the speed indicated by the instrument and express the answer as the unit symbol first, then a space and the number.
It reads mph 85
